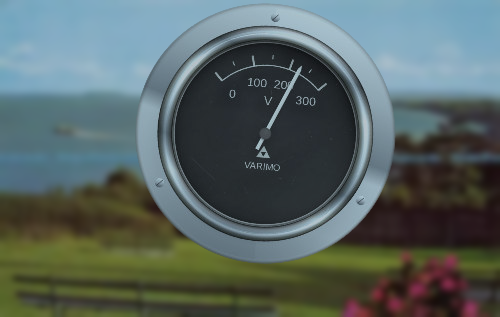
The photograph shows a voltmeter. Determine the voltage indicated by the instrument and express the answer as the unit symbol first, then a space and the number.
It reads V 225
